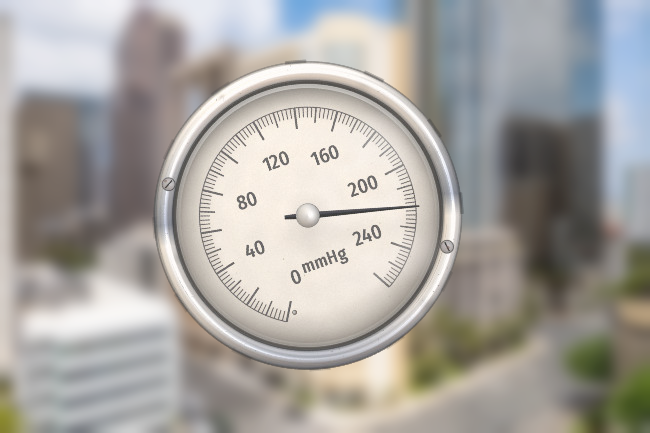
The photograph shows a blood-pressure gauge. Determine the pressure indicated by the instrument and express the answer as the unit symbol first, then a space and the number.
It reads mmHg 220
